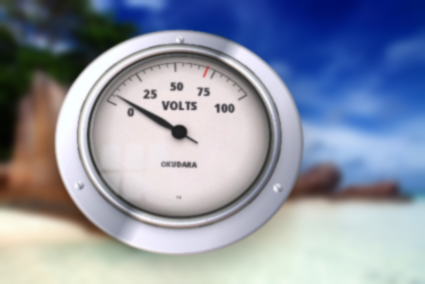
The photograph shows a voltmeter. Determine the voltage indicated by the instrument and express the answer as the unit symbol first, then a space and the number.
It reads V 5
